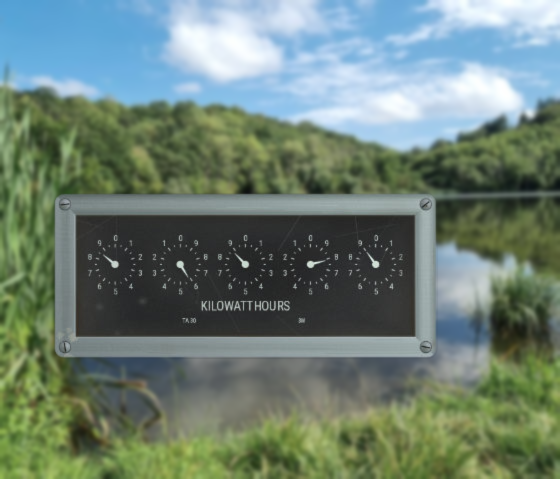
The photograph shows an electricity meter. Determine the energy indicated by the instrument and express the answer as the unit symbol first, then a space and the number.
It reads kWh 85879
